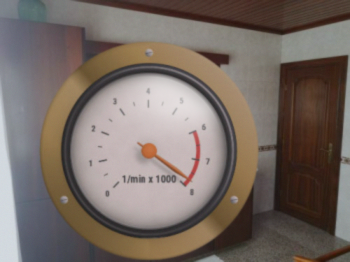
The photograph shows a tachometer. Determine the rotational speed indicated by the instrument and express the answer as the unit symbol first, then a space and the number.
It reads rpm 7750
